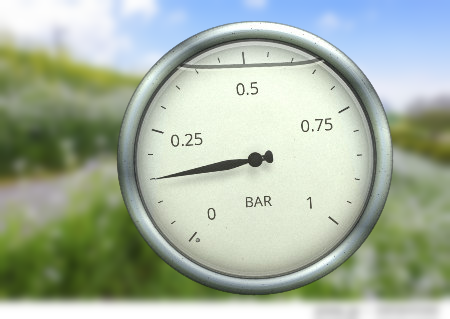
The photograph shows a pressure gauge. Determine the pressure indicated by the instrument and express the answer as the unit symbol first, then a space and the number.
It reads bar 0.15
